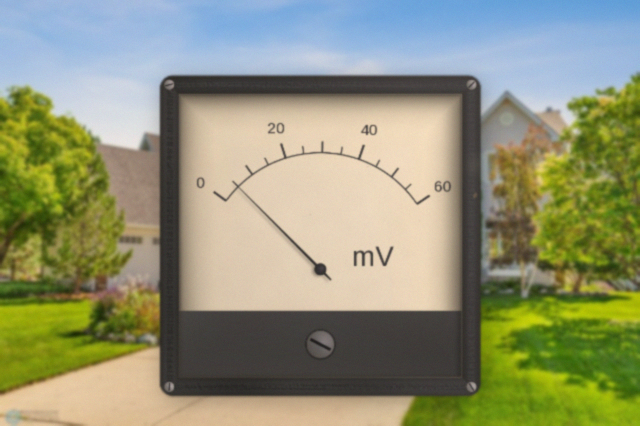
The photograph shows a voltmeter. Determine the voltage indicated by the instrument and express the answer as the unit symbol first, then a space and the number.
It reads mV 5
